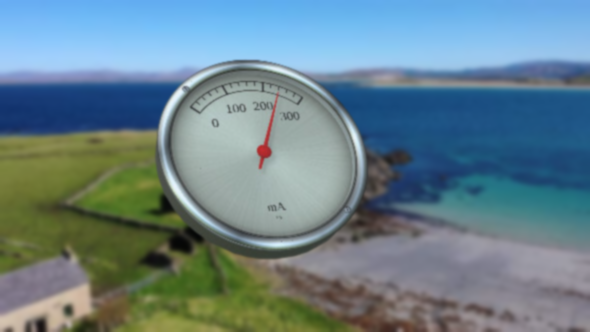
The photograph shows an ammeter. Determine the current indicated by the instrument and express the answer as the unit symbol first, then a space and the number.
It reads mA 240
